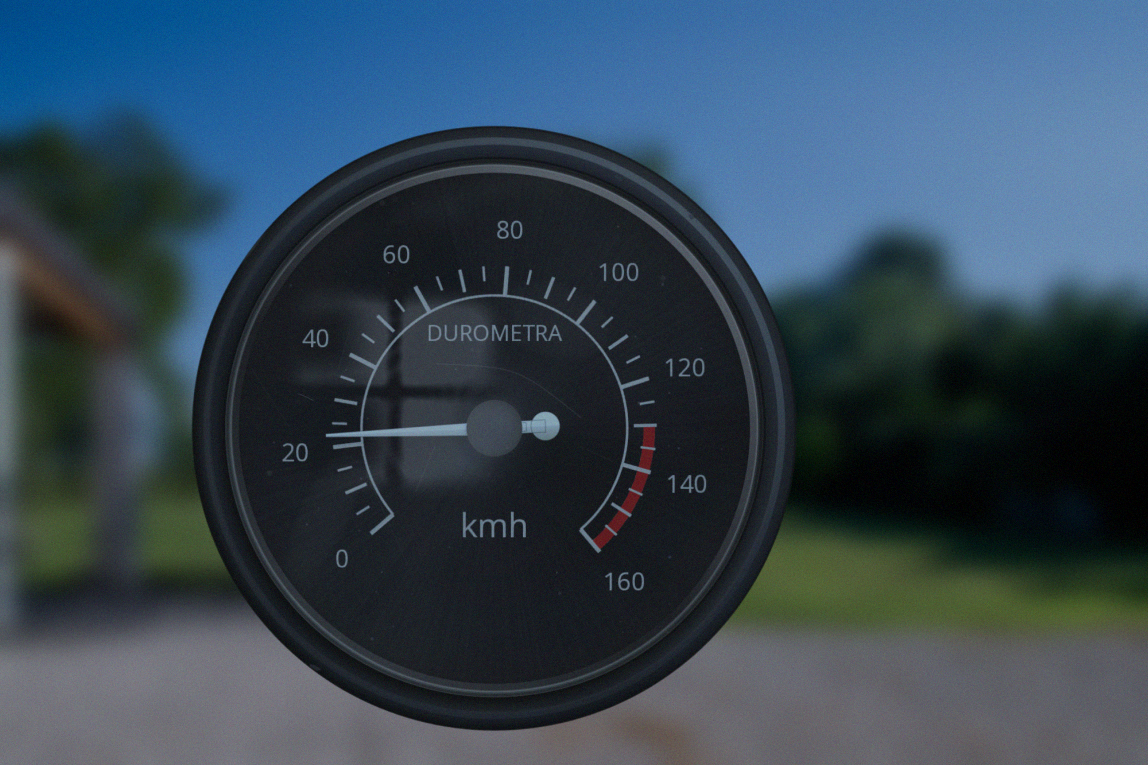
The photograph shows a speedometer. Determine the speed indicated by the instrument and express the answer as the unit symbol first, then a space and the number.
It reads km/h 22.5
